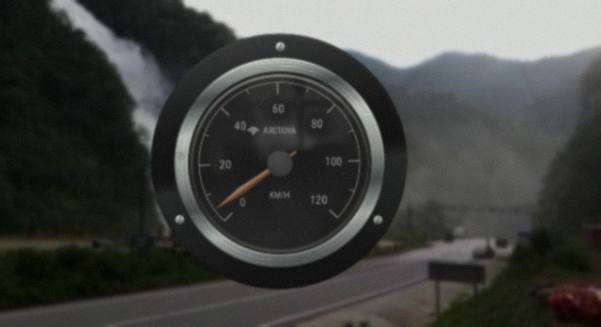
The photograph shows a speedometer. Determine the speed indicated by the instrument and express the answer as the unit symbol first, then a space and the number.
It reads km/h 5
